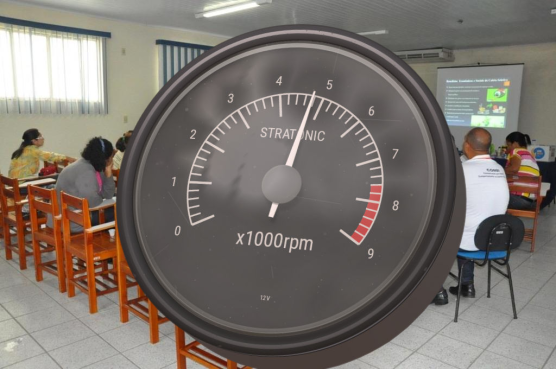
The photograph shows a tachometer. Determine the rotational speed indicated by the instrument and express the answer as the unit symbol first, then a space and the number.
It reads rpm 4800
